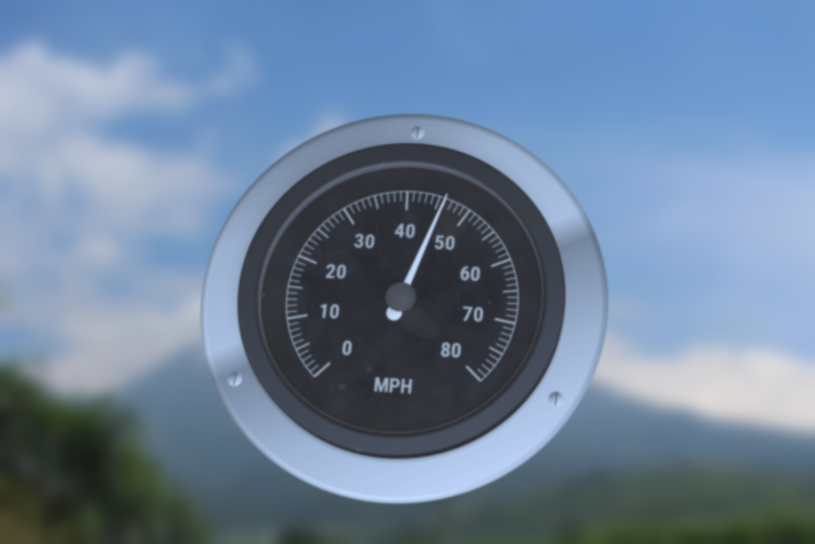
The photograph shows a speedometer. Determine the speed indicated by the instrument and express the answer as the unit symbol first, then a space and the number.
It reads mph 46
